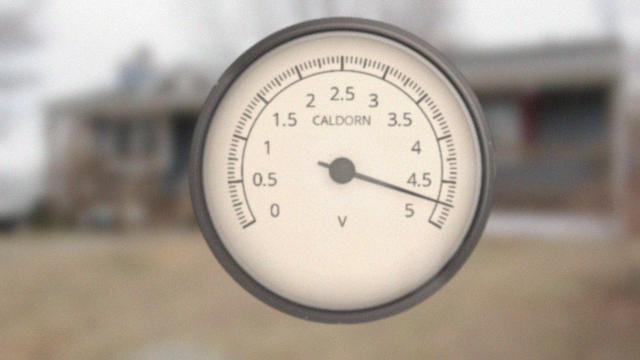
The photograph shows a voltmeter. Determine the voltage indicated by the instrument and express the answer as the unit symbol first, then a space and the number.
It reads V 4.75
